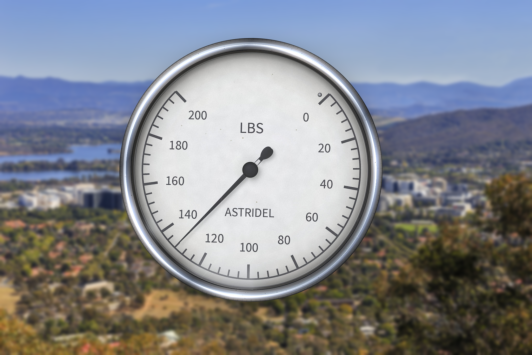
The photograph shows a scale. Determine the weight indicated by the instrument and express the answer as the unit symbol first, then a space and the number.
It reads lb 132
